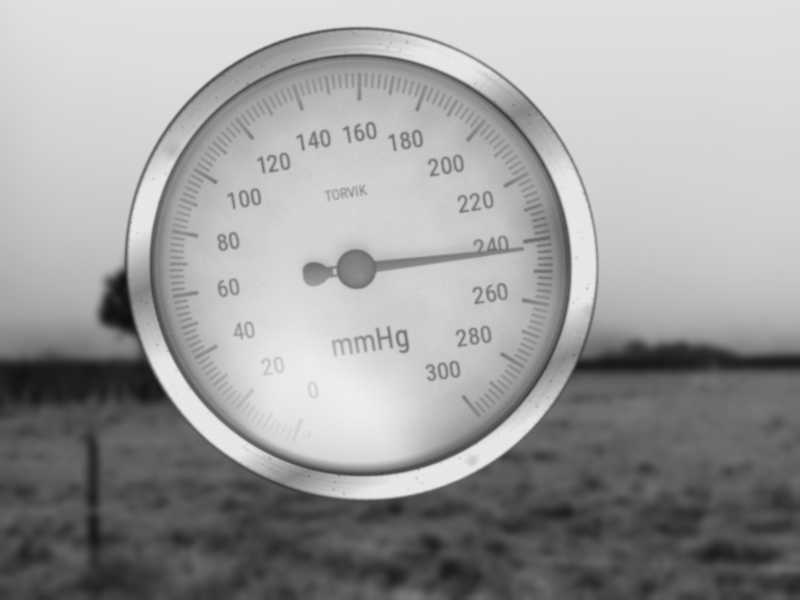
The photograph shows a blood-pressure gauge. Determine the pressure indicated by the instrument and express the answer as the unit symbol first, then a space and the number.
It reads mmHg 242
